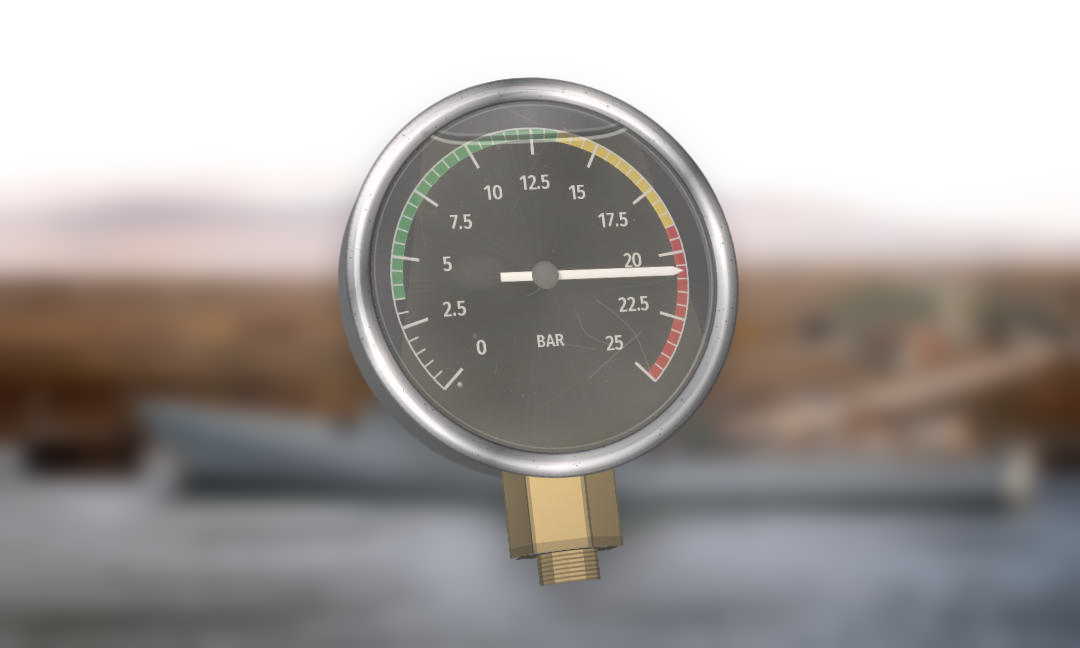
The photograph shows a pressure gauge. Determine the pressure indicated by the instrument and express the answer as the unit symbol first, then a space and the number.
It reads bar 20.75
